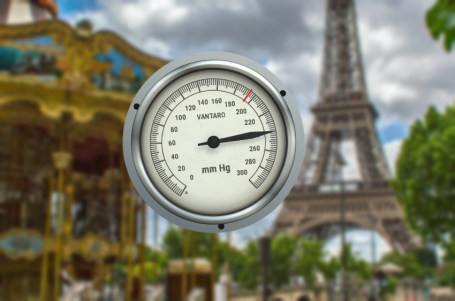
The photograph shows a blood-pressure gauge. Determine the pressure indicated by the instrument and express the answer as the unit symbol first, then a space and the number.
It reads mmHg 240
